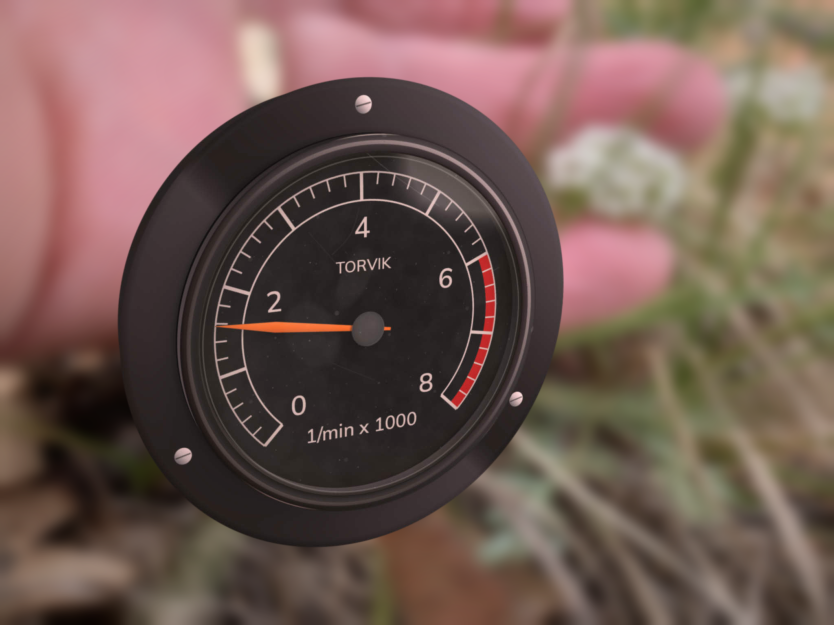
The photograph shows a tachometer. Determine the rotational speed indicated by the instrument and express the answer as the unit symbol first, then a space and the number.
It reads rpm 1600
